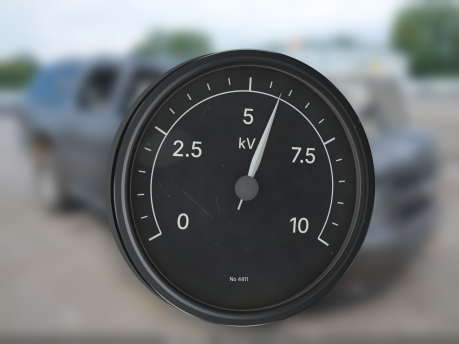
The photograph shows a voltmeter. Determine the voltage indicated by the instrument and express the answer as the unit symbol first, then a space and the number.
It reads kV 5.75
